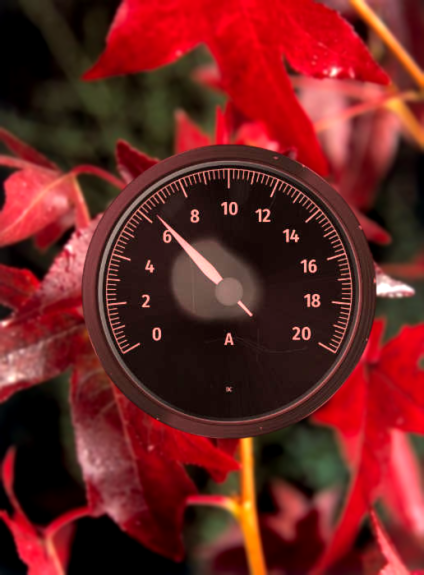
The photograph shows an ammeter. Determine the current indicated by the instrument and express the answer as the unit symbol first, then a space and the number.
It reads A 6.4
